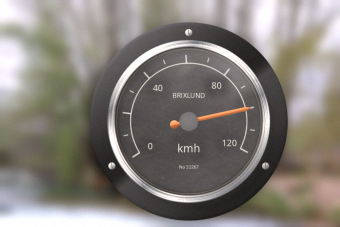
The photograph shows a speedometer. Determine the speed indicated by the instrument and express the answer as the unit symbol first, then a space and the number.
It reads km/h 100
